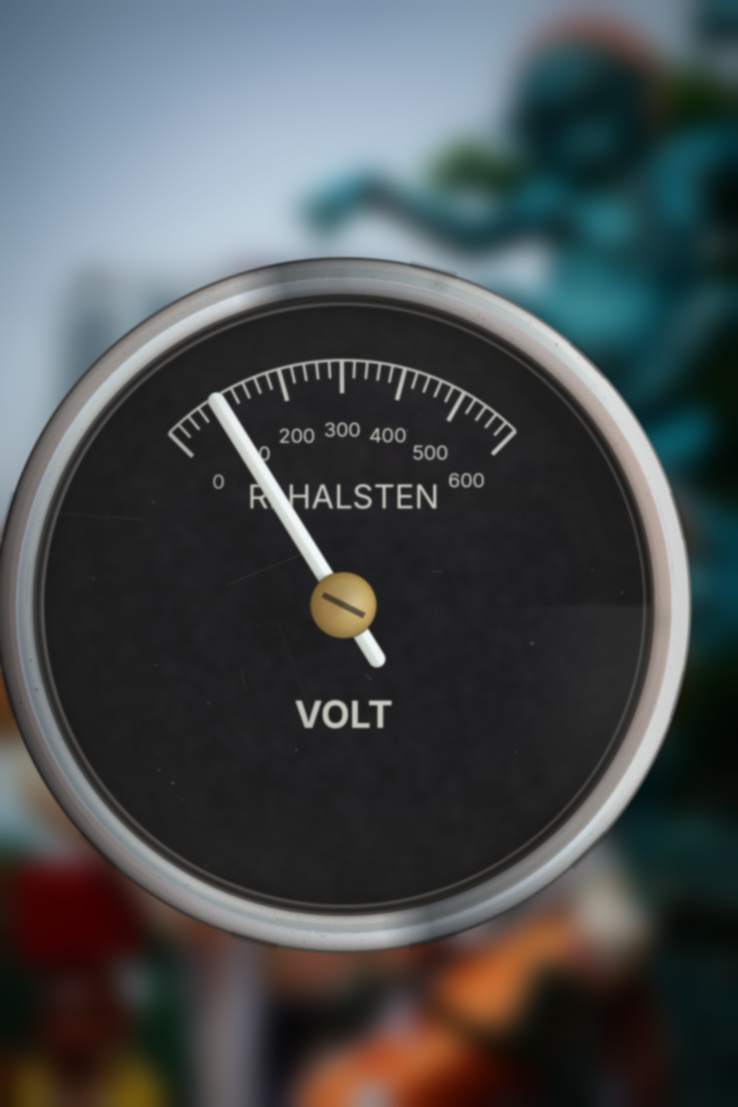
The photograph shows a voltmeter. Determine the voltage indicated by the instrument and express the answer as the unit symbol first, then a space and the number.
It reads V 90
